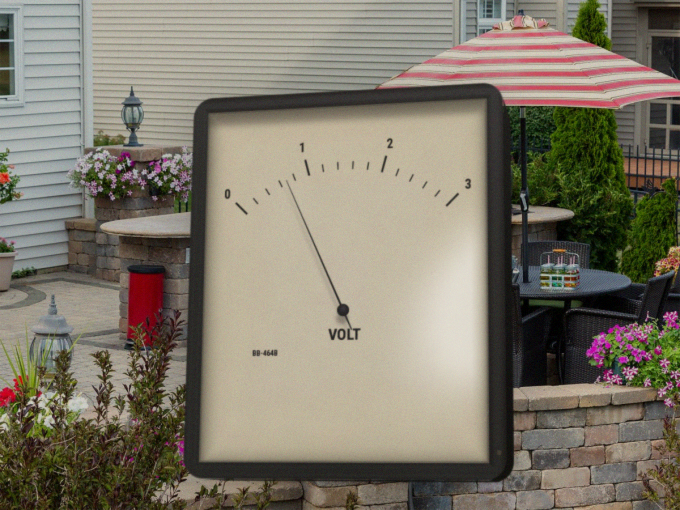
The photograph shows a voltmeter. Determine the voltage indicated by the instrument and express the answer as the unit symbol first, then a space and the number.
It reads V 0.7
